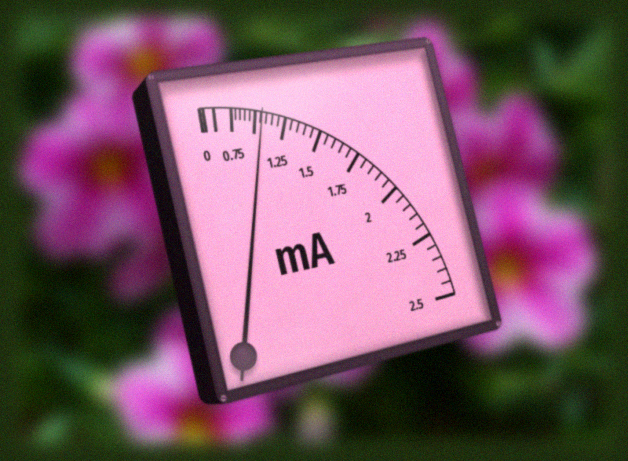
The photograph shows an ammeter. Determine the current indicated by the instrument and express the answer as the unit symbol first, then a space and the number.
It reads mA 1.05
